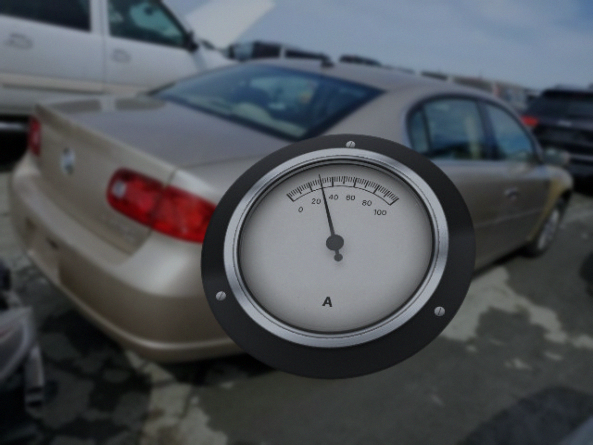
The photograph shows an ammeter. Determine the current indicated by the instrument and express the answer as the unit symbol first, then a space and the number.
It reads A 30
